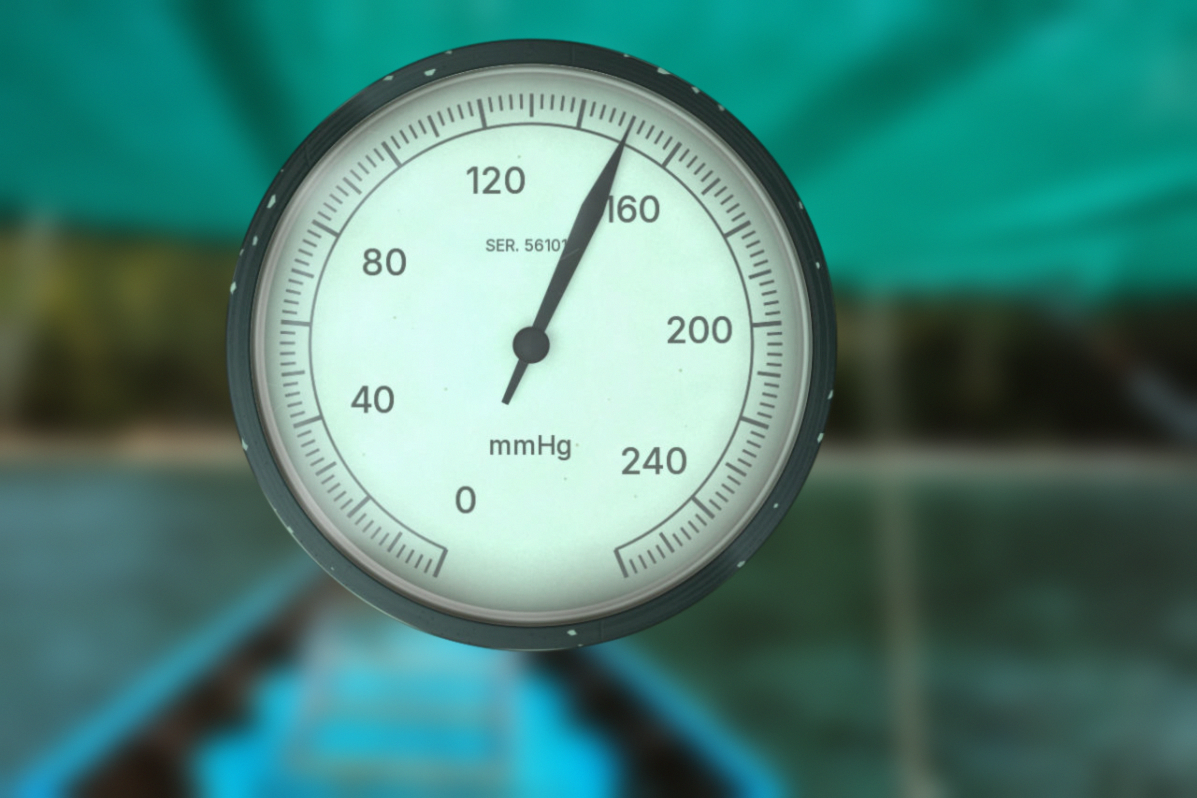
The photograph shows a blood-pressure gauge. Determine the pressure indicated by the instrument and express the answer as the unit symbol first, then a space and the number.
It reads mmHg 150
